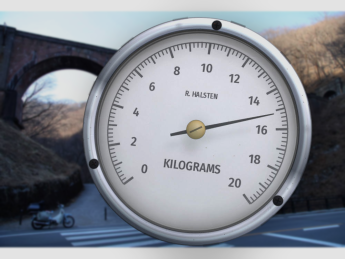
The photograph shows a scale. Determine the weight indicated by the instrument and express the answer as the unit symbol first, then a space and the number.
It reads kg 15.2
